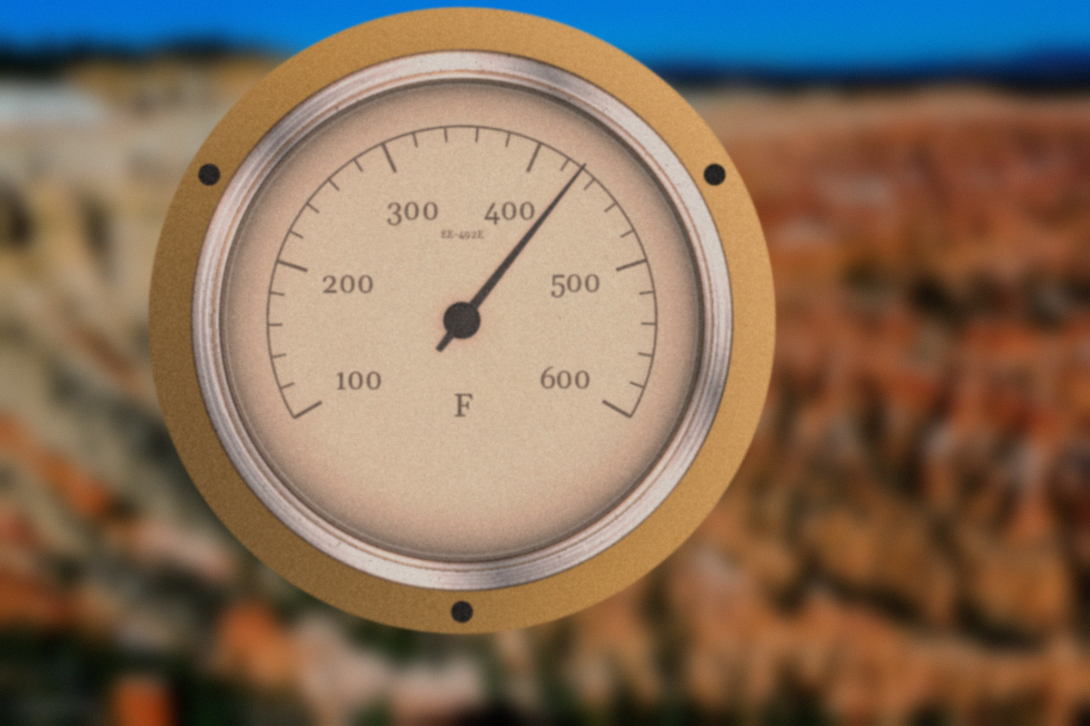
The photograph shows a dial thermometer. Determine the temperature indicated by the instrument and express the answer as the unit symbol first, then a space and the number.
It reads °F 430
